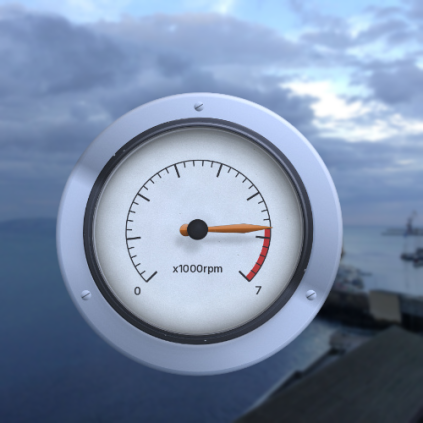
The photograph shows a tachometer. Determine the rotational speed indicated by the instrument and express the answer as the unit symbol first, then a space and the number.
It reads rpm 5800
